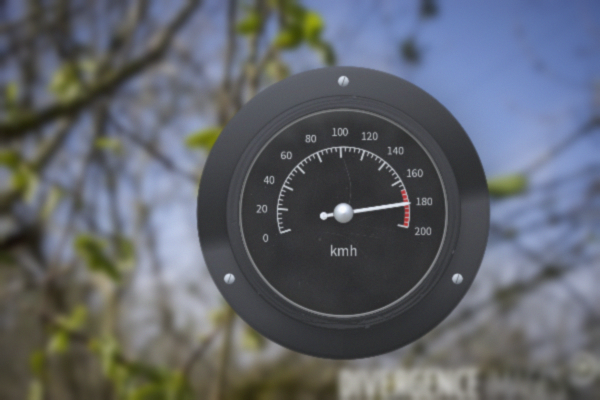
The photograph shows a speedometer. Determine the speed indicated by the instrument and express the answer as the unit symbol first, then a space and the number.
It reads km/h 180
